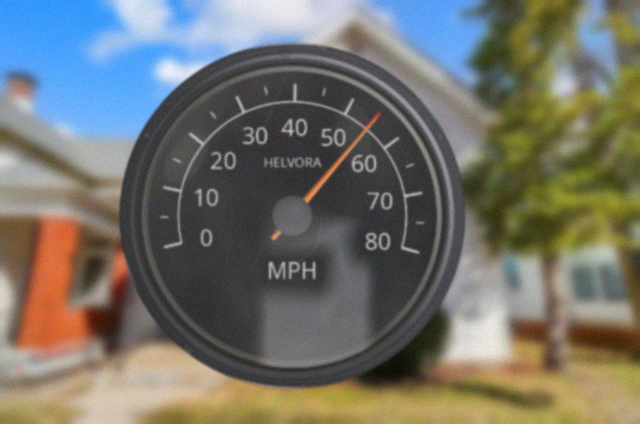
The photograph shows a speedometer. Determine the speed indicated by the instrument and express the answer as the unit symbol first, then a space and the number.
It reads mph 55
